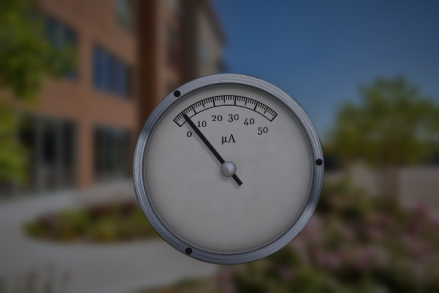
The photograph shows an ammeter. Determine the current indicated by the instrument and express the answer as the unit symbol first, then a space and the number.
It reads µA 5
